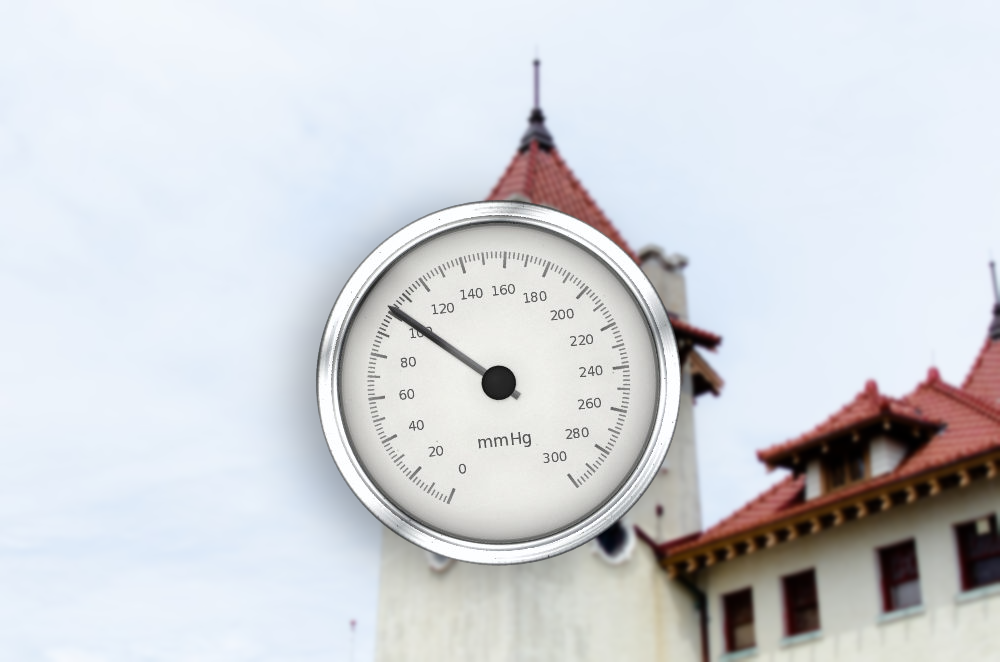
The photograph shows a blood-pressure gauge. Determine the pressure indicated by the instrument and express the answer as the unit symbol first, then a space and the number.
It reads mmHg 102
